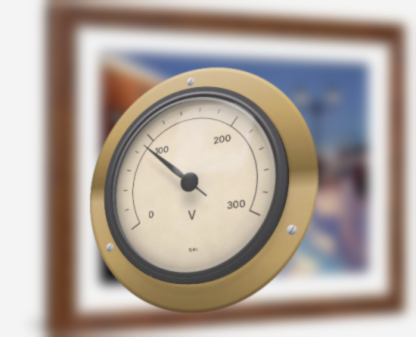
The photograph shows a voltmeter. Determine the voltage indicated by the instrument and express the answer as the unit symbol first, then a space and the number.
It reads V 90
